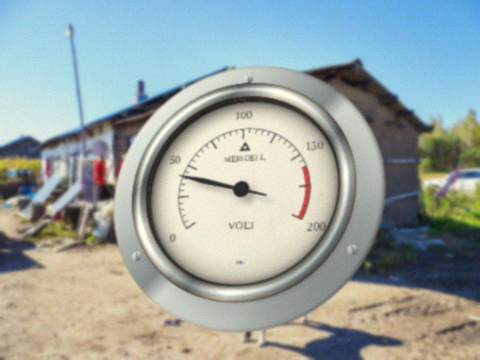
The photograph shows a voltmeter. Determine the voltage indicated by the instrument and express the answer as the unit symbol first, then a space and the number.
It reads V 40
